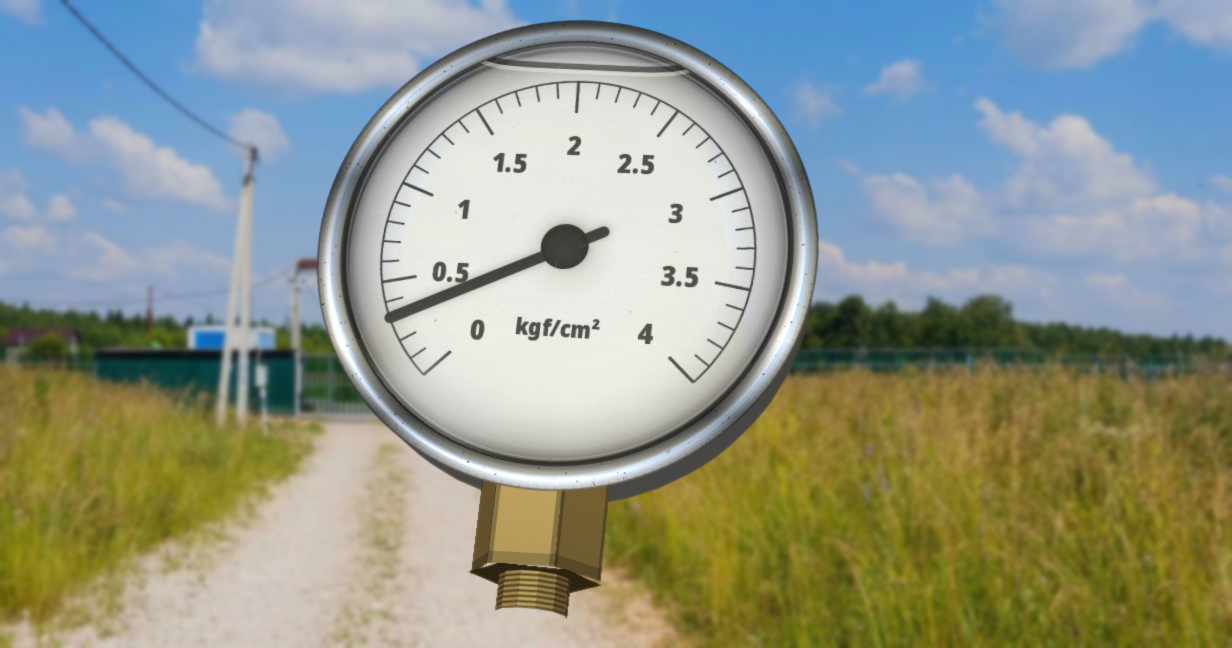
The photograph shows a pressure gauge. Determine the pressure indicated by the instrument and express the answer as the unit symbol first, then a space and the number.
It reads kg/cm² 0.3
